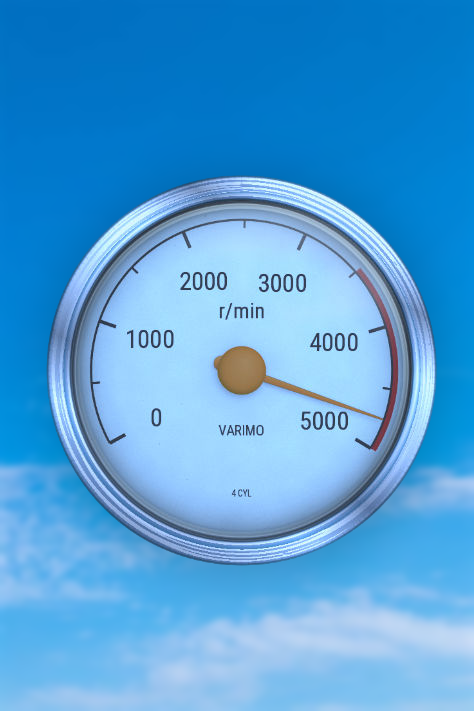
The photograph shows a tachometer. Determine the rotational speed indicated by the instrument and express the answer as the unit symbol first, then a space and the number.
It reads rpm 4750
